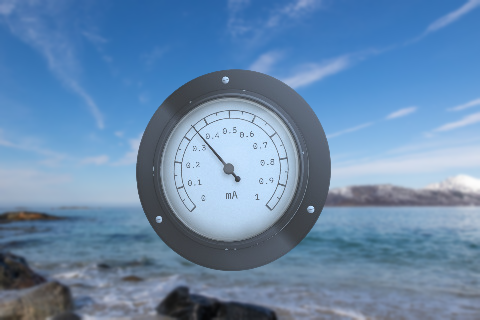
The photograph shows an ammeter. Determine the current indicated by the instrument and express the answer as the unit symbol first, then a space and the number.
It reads mA 0.35
